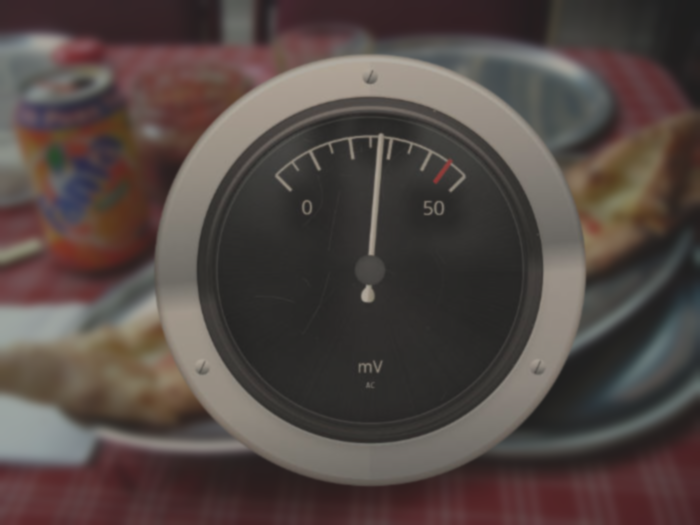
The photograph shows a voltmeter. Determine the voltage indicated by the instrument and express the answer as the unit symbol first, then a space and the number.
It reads mV 27.5
